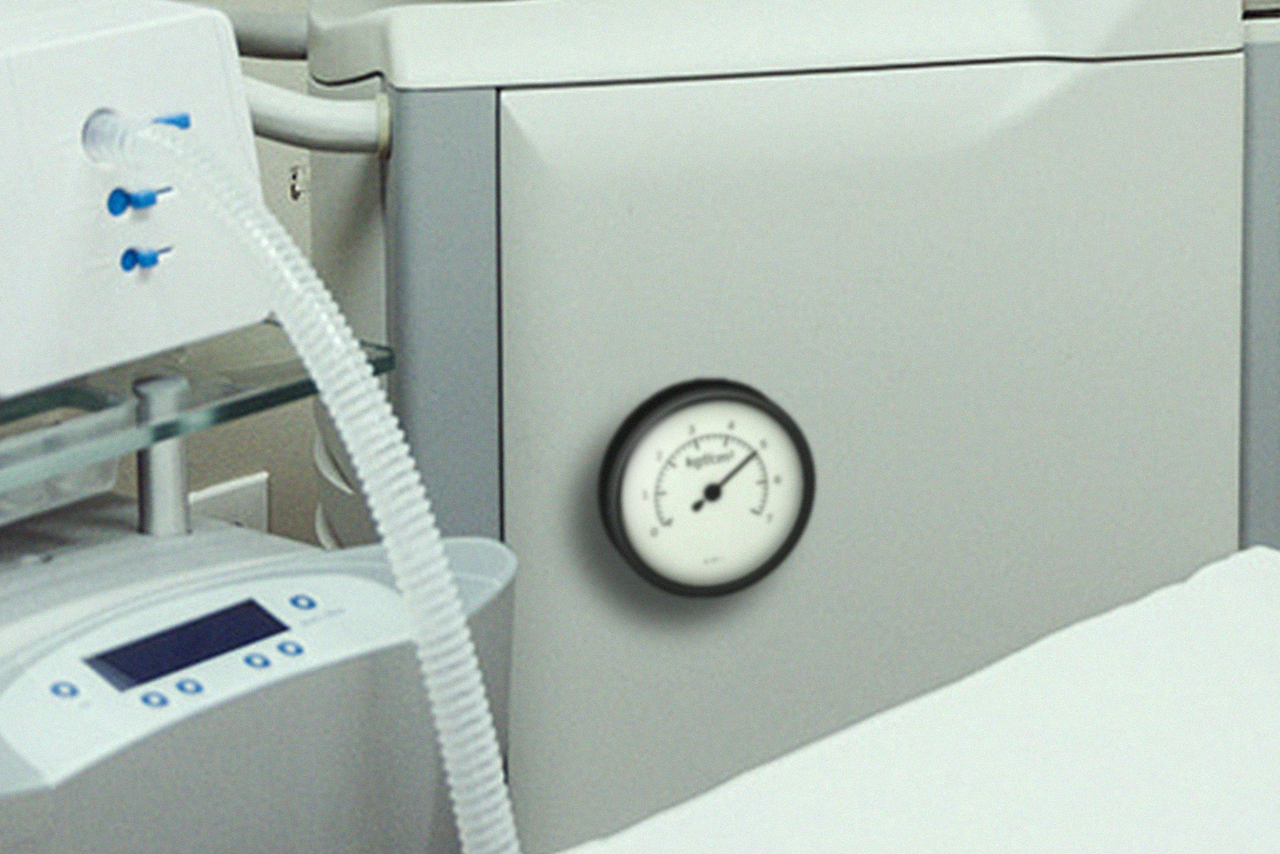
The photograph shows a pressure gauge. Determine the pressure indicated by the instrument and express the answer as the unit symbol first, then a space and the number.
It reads kg/cm² 5
